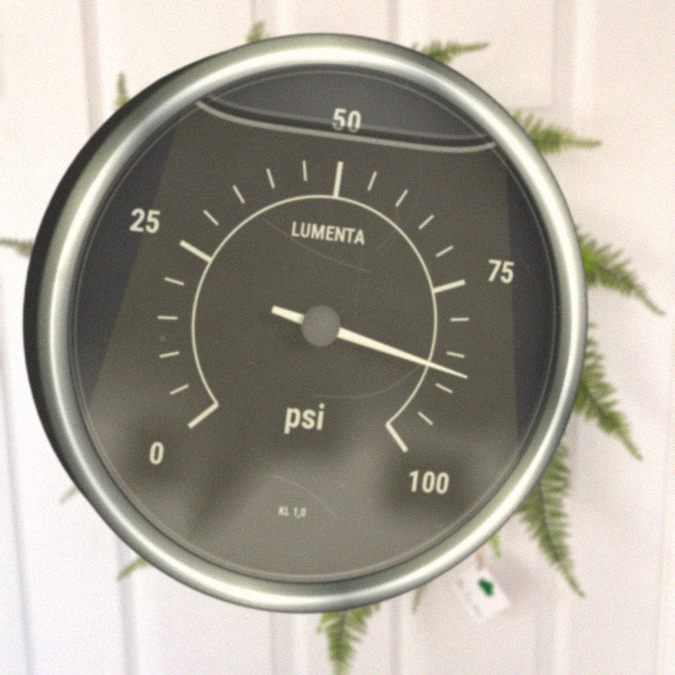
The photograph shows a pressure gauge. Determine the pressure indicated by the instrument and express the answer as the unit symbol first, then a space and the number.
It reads psi 87.5
